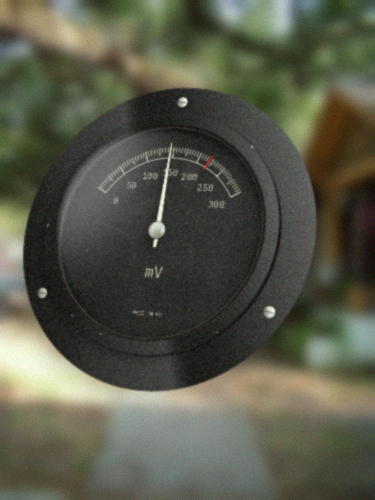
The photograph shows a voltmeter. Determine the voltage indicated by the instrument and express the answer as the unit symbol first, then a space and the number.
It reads mV 150
